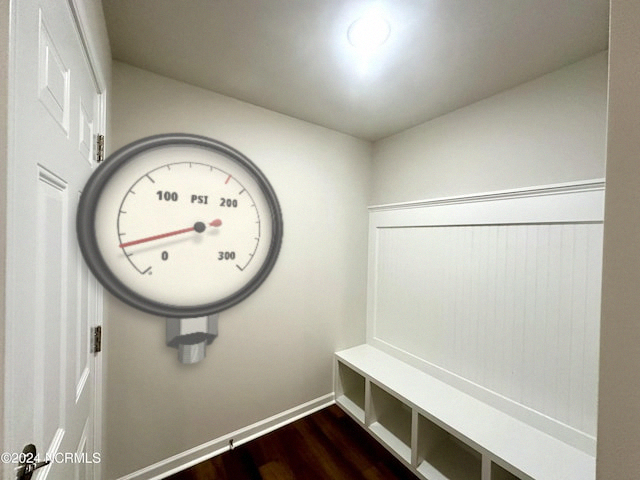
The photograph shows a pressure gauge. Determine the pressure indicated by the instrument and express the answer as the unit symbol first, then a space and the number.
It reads psi 30
